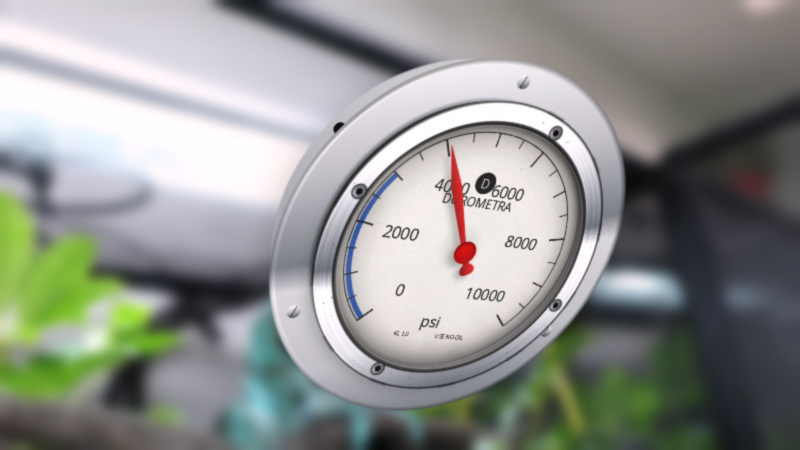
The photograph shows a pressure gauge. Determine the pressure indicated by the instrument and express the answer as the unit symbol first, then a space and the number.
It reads psi 4000
